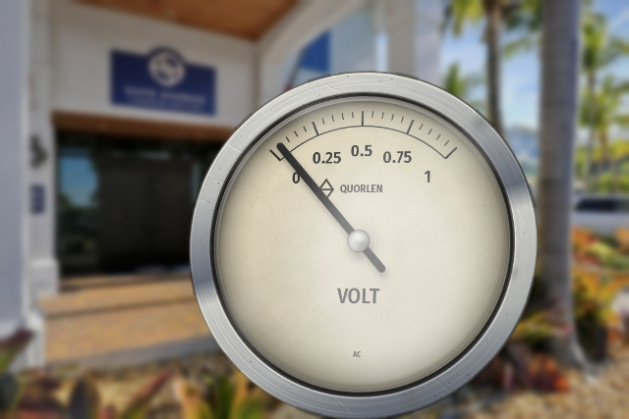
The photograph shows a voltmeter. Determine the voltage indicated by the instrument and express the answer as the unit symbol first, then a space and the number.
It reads V 0.05
